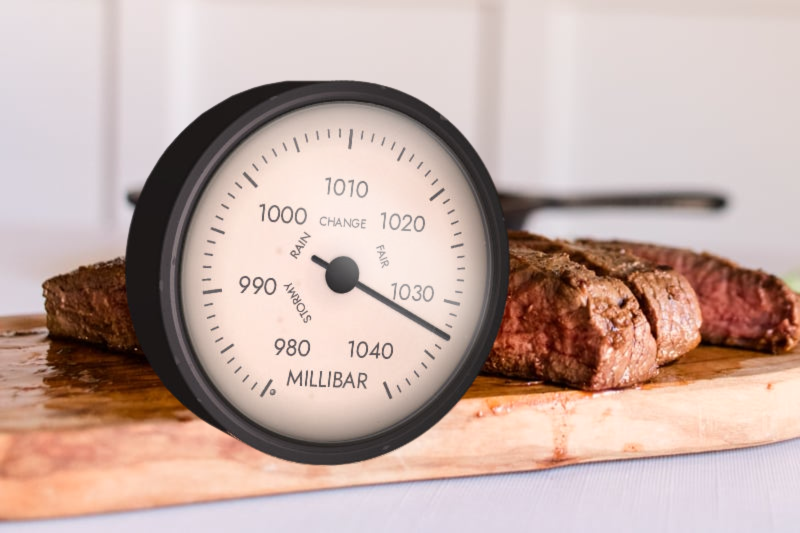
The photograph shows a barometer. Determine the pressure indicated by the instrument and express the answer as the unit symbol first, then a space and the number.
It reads mbar 1033
